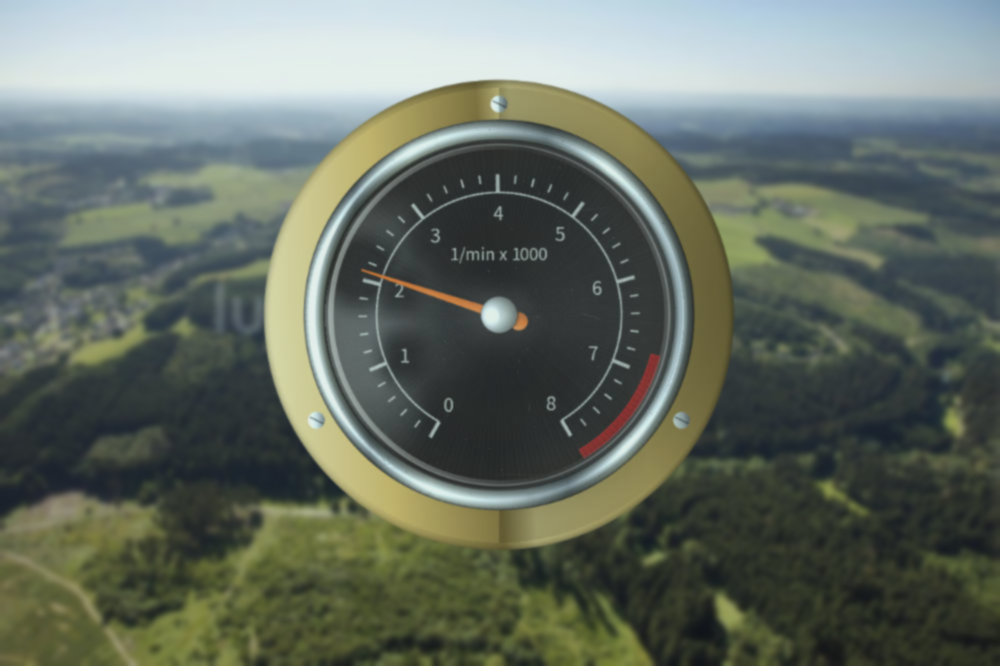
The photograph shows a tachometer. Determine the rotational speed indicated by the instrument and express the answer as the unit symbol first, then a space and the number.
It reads rpm 2100
